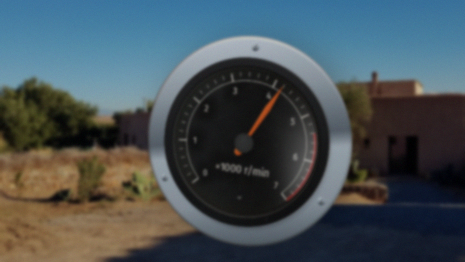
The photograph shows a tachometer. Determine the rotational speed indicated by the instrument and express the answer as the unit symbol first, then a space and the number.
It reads rpm 4200
